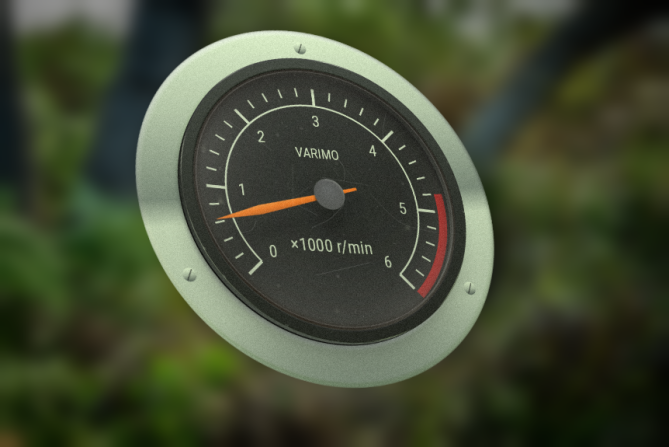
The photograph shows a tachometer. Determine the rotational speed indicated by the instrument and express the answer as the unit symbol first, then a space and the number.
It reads rpm 600
